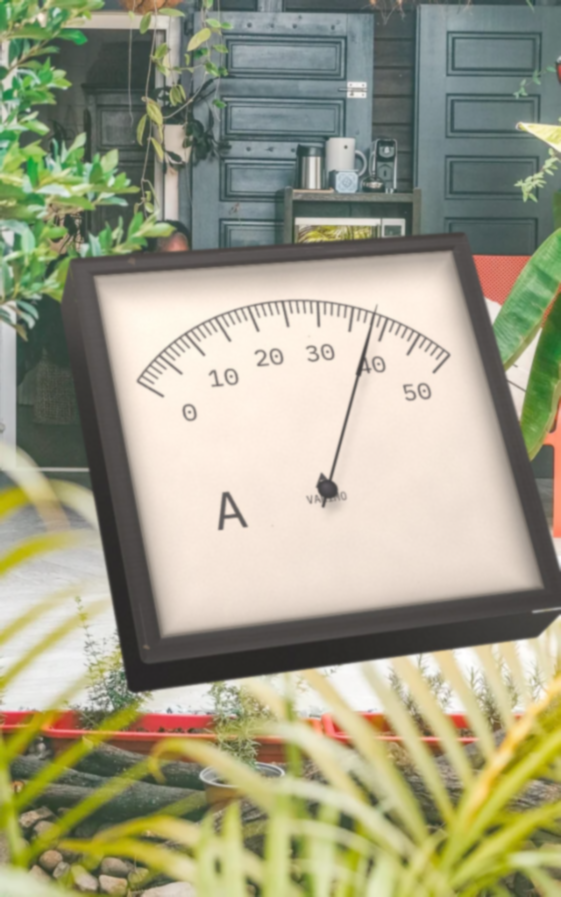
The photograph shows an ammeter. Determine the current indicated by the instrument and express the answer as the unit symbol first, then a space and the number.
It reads A 38
